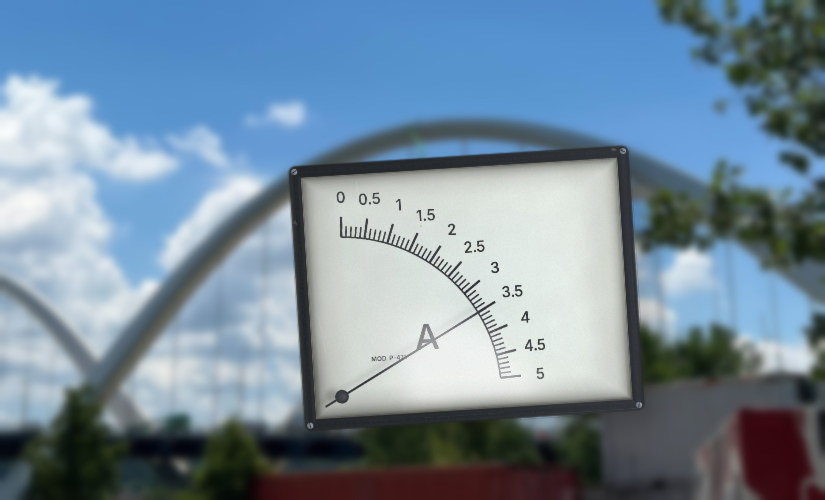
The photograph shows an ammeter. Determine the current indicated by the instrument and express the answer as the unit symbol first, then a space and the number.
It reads A 3.5
